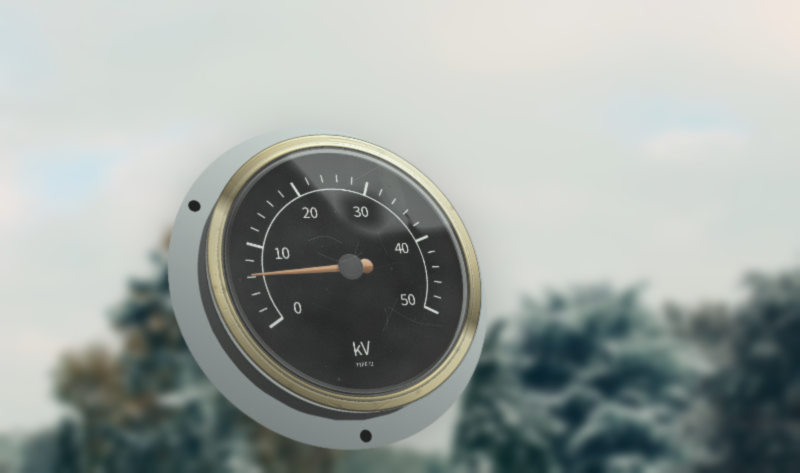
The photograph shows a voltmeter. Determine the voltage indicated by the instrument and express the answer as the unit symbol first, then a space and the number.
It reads kV 6
